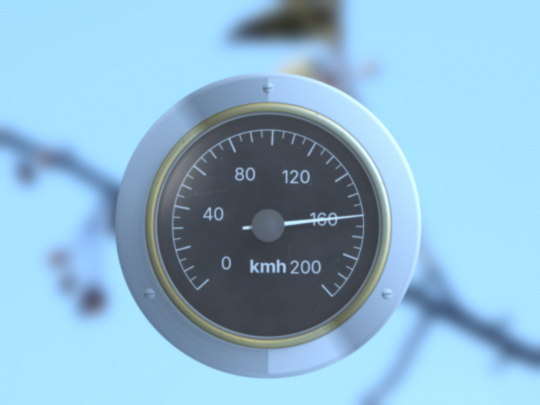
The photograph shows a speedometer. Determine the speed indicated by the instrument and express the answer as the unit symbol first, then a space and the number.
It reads km/h 160
